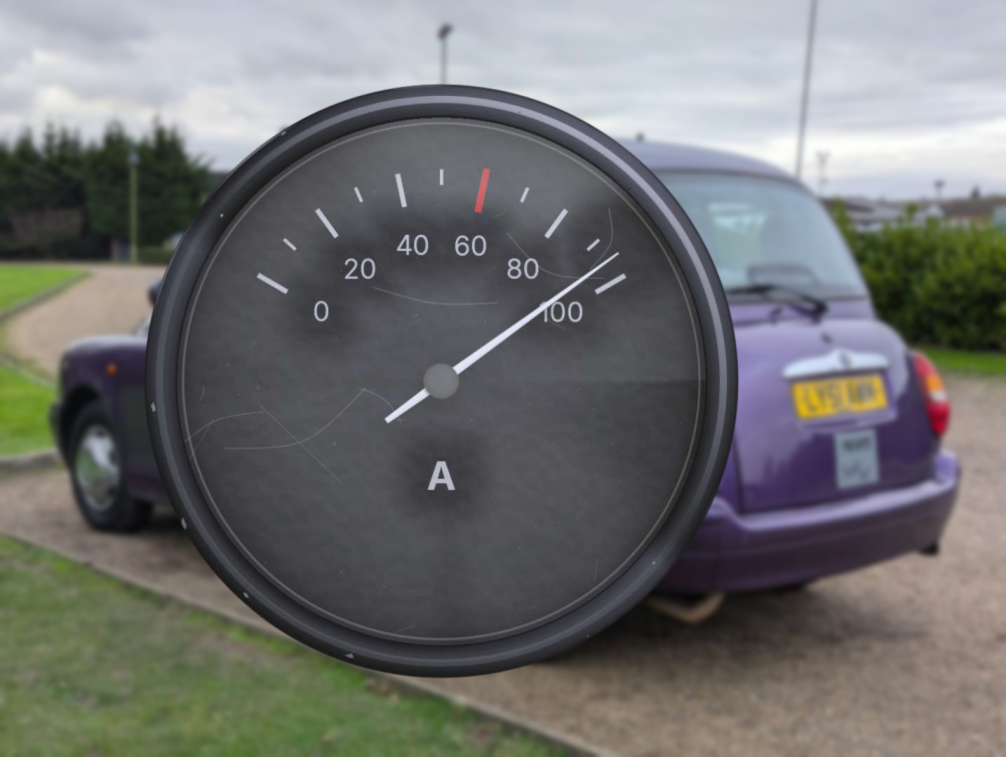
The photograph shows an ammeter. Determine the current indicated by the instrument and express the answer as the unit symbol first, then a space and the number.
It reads A 95
